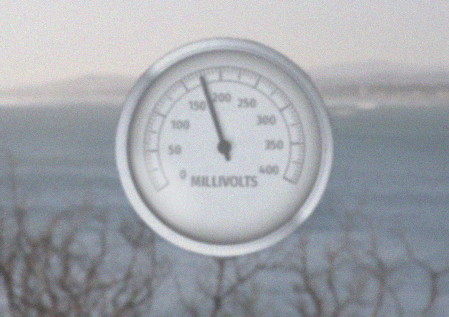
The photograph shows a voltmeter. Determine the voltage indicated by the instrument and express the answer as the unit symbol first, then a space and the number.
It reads mV 175
